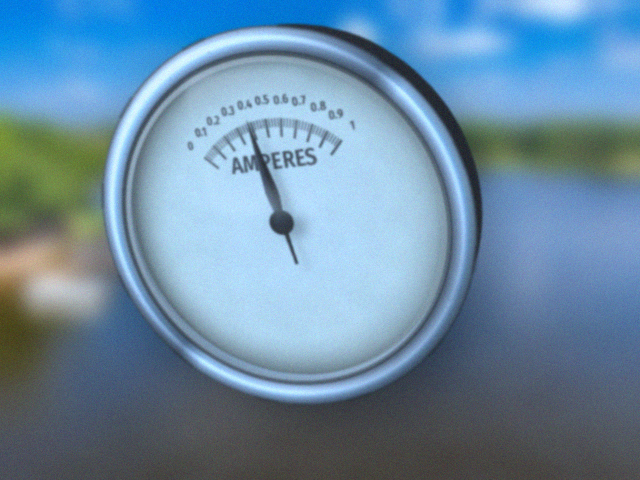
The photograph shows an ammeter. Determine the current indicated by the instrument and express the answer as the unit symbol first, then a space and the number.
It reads A 0.4
